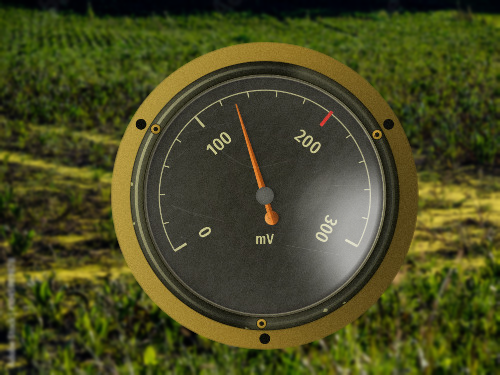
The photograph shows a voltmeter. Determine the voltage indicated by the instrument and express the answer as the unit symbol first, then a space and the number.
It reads mV 130
